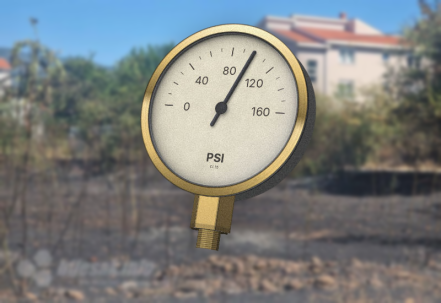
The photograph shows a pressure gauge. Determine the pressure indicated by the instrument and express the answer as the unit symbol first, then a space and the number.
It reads psi 100
